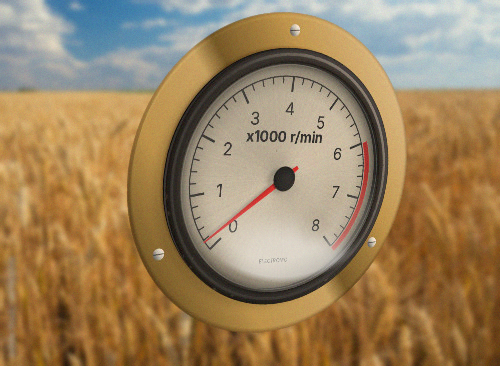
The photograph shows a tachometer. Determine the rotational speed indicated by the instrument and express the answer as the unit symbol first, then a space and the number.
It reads rpm 200
